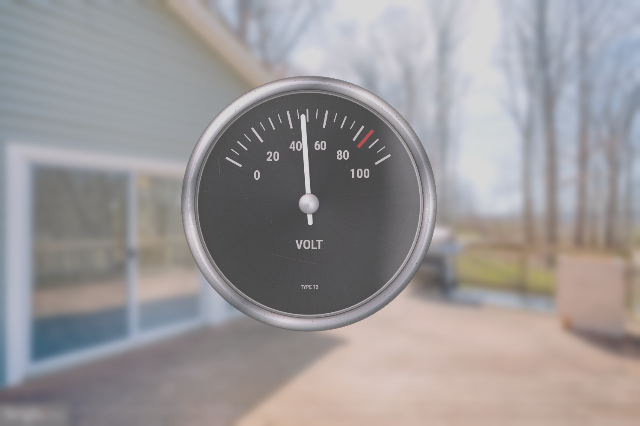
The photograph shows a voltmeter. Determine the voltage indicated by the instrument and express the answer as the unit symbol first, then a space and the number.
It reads V 47.5
